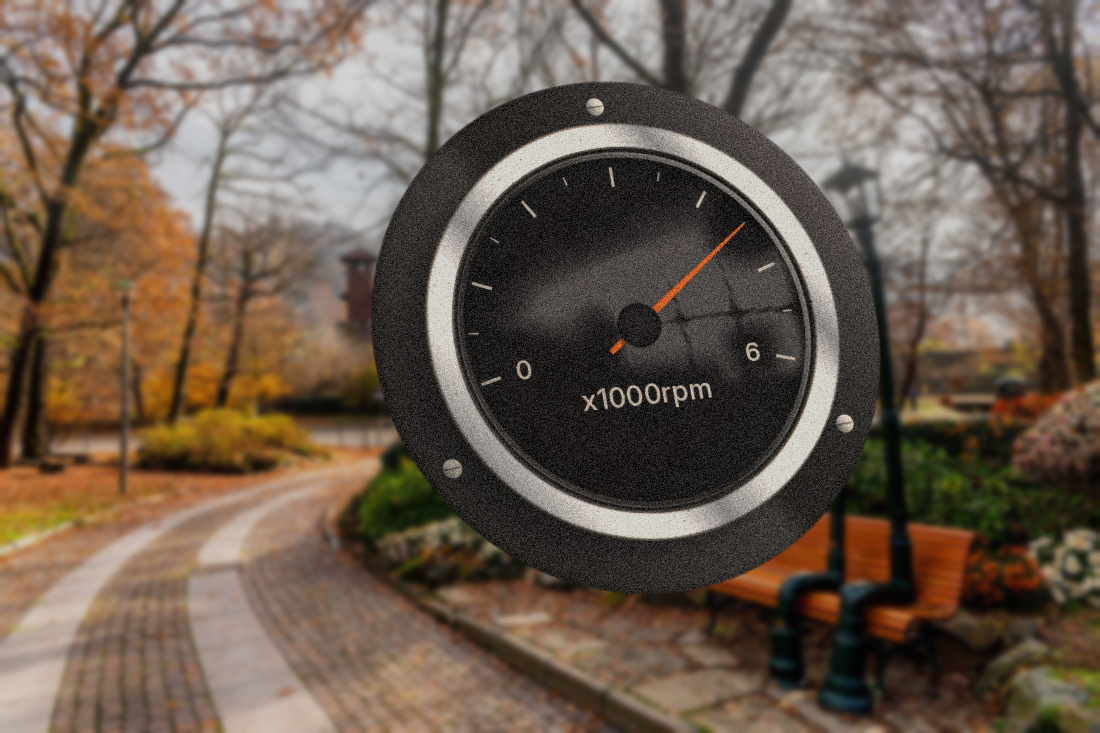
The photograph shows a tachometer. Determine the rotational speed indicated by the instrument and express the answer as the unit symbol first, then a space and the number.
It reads rpm 4500
